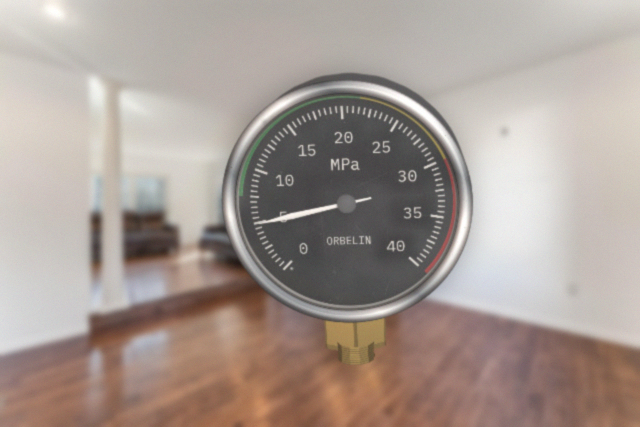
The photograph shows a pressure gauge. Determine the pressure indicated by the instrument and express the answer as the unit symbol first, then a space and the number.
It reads MPa 5
